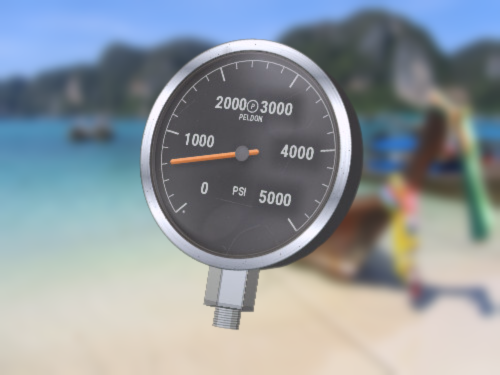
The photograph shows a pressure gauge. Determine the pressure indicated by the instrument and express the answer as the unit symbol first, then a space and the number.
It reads psi 600
